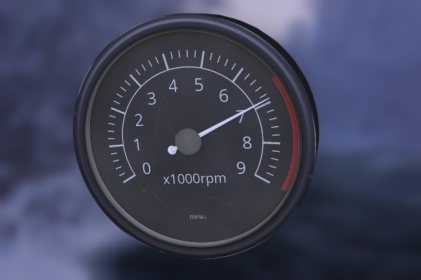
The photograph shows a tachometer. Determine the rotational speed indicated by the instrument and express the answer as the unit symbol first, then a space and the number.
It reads rpm 6900
